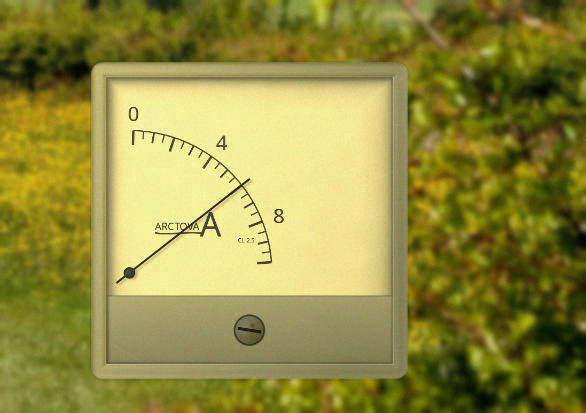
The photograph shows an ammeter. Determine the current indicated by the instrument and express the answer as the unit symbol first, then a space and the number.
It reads A 6
